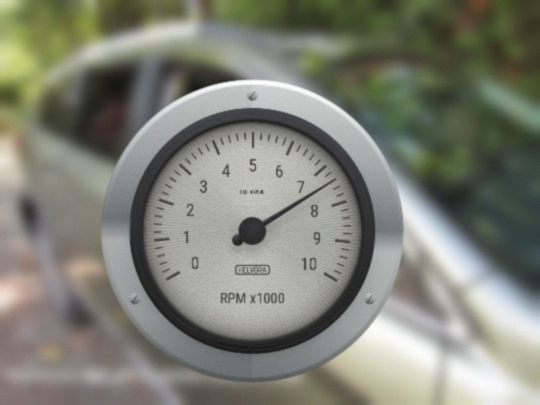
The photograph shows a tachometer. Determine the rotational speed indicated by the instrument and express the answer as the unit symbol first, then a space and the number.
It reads rpm 7400
